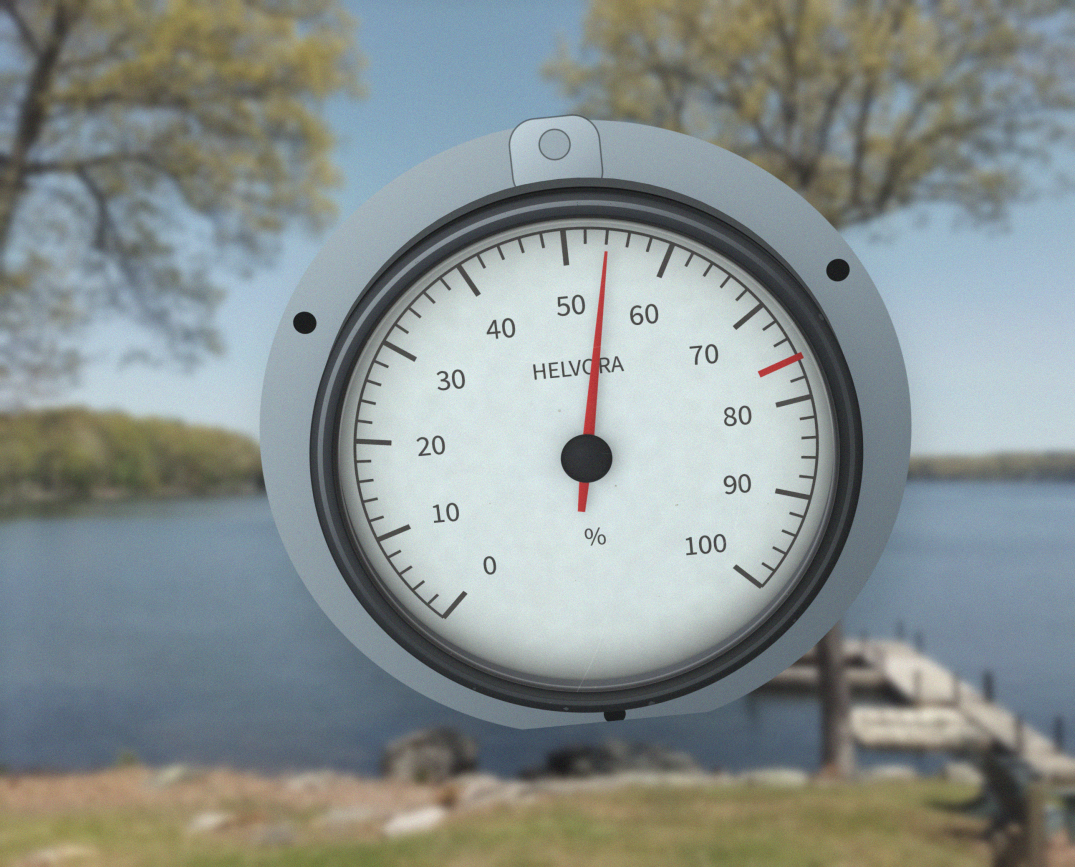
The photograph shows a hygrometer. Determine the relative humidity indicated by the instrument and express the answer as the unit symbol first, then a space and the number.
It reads % 54
